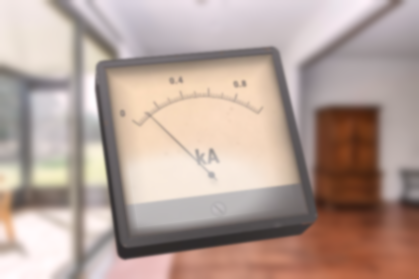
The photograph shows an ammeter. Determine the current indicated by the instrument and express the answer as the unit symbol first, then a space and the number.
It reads kA 0.1
